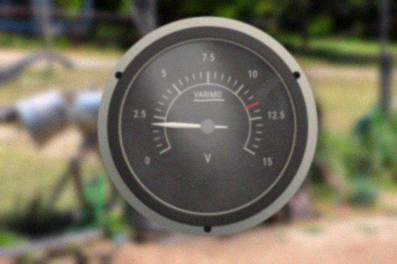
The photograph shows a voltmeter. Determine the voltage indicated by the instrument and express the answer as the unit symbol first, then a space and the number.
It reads V 2
